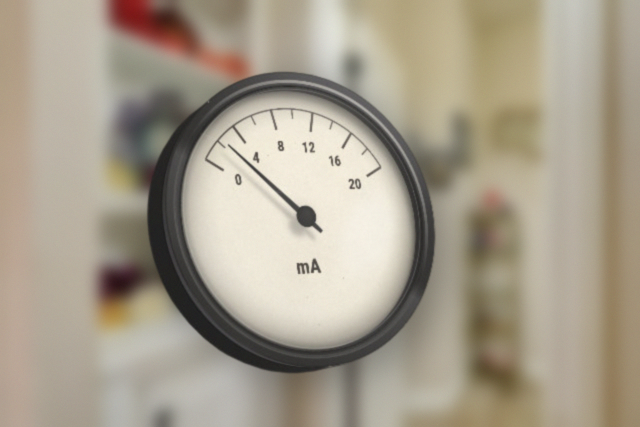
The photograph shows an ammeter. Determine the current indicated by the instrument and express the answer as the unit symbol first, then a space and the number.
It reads mA 2
